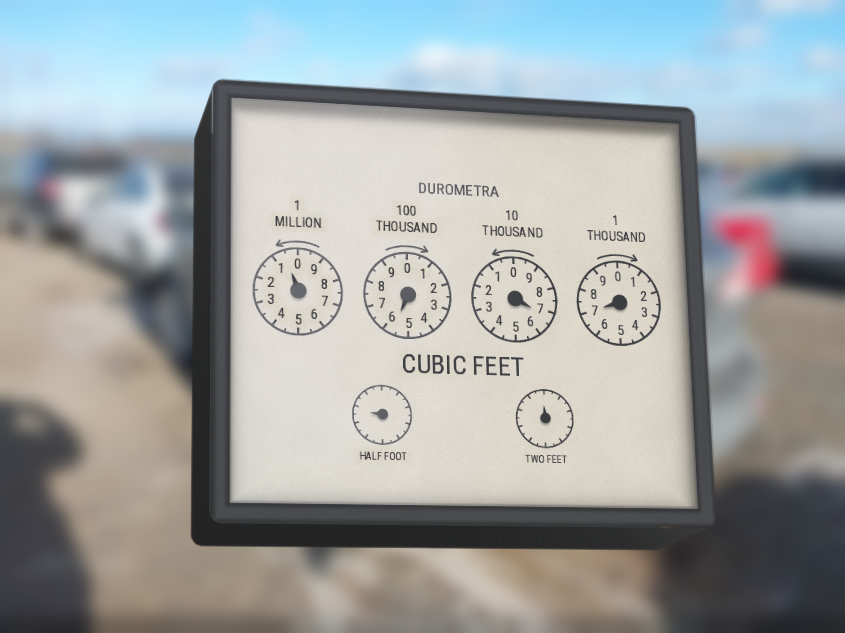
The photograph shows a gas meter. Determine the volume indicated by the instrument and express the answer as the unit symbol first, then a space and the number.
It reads ft³ 56700
